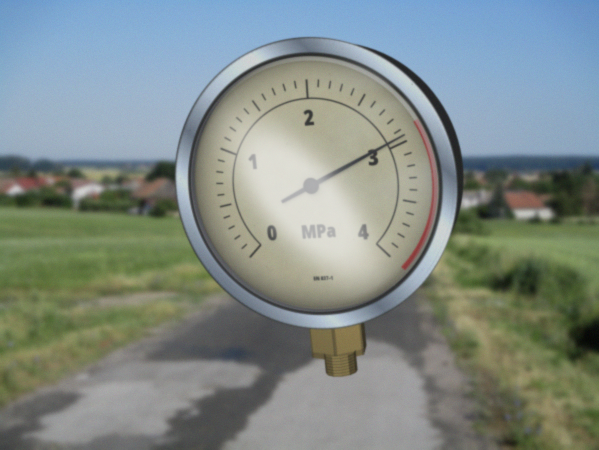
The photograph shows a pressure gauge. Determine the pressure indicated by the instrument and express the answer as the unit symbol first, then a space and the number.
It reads MPa 2.95
